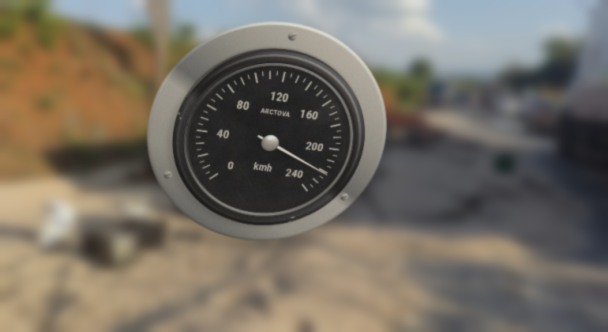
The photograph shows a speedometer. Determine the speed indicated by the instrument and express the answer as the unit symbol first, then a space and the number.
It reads km/h 220
